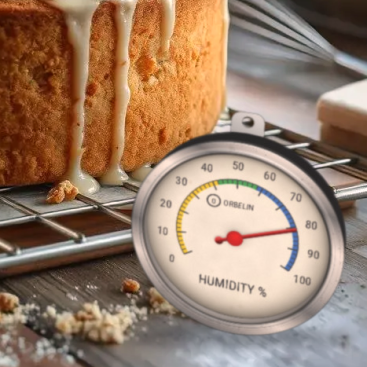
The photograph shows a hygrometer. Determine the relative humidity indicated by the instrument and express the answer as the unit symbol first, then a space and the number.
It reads % 80
